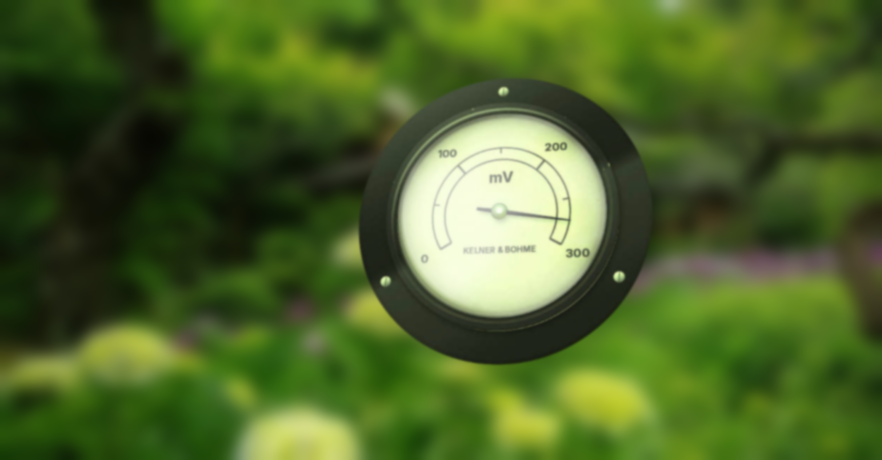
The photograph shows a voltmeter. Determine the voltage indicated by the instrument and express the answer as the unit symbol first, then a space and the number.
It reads mV 275
